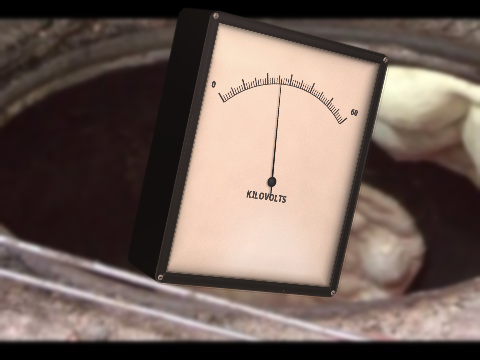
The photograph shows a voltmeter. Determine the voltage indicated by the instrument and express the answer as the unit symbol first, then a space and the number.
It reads kV 25
